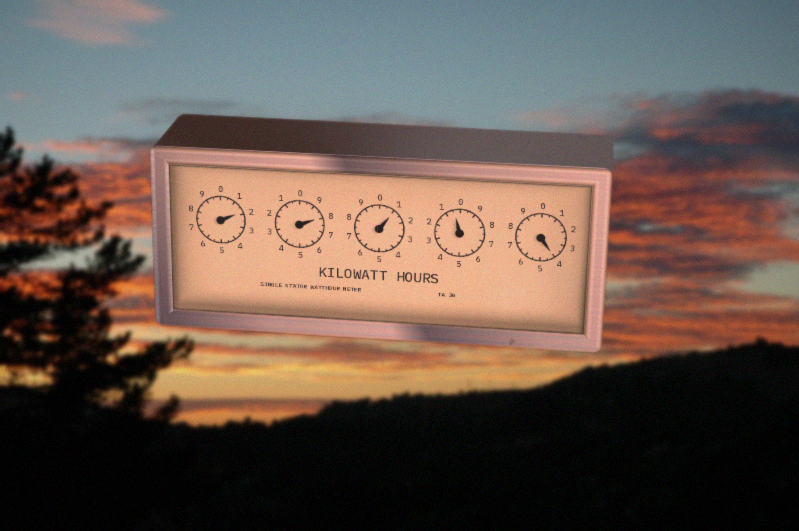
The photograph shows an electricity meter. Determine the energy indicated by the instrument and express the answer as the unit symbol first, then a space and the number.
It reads kWh 18104
